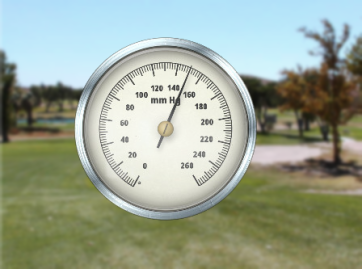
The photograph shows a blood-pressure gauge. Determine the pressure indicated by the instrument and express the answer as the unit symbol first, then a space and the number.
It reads mmHg 150
